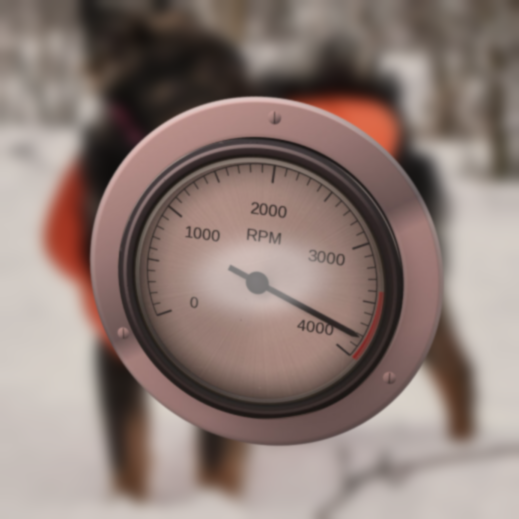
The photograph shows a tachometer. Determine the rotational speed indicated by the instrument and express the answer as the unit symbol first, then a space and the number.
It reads rpm 3800
